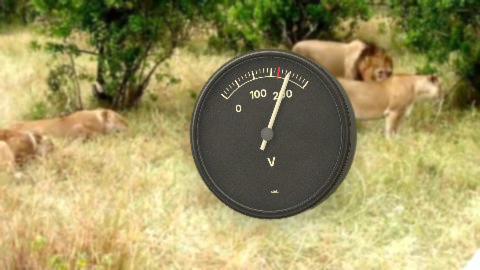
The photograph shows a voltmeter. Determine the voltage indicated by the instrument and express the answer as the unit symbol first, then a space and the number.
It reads V 200
